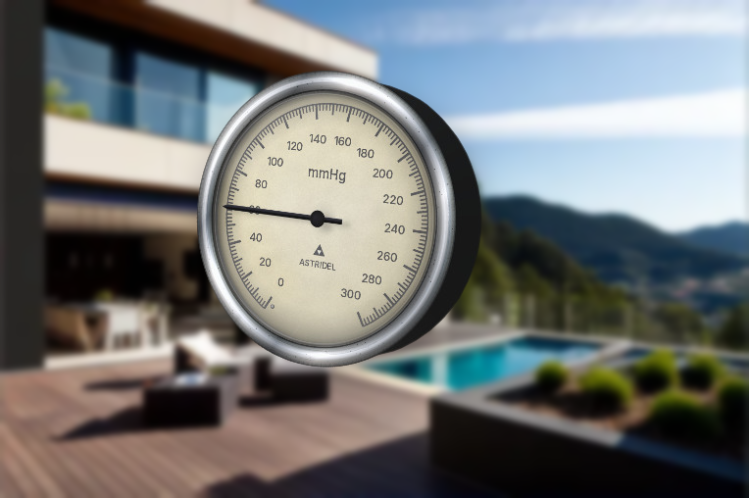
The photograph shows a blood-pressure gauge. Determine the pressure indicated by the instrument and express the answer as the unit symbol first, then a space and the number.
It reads mmHg 60
